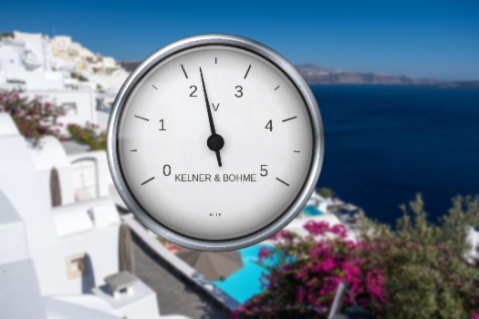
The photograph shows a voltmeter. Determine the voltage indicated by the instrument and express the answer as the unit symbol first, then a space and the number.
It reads V 2.25
